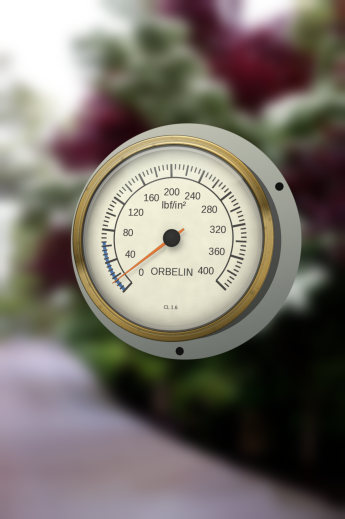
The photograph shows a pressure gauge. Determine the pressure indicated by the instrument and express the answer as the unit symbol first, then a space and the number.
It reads psi 15
